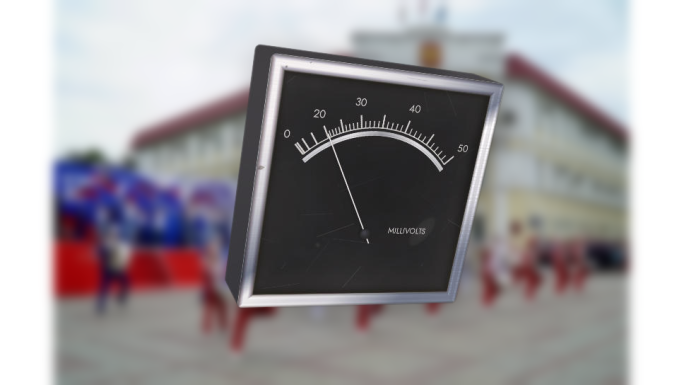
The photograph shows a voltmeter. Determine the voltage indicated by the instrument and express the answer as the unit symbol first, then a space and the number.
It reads mV 20
